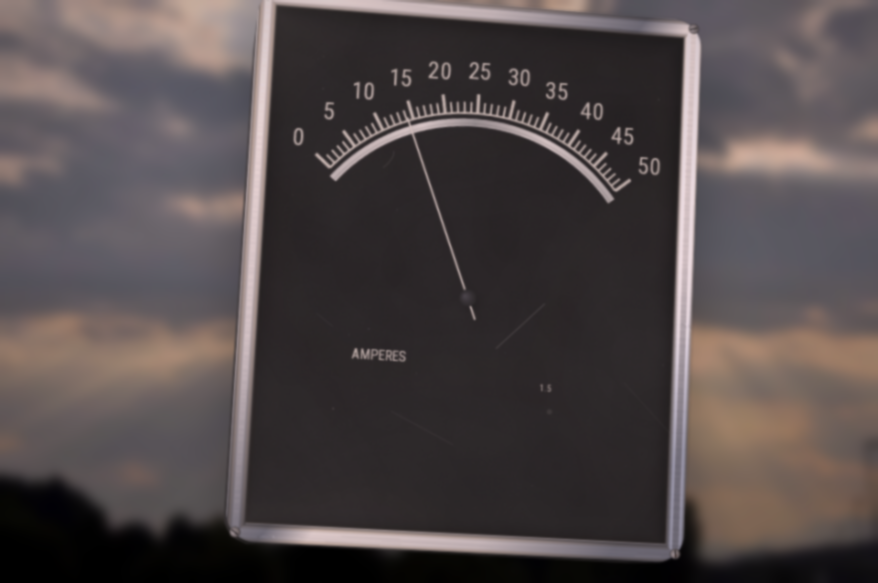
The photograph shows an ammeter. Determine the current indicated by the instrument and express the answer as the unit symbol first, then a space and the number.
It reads A 14
